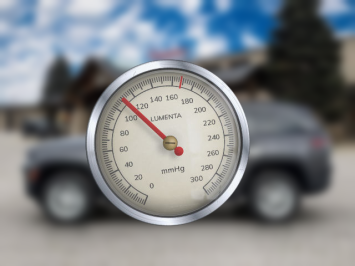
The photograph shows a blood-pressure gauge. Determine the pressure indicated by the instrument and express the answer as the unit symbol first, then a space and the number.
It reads mmHg 110
